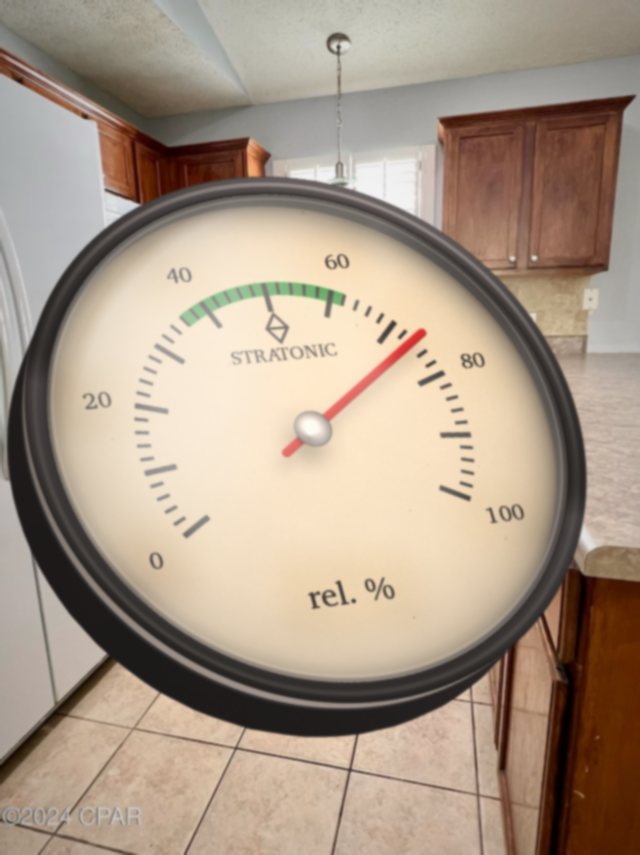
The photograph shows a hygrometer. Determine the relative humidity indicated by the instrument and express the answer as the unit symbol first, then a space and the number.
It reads % 74
